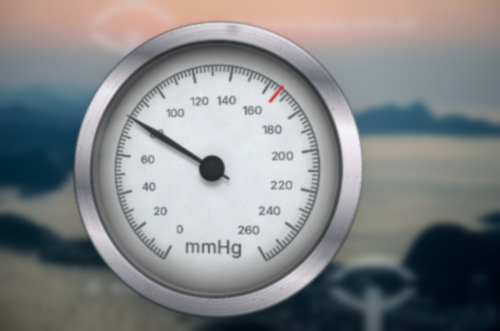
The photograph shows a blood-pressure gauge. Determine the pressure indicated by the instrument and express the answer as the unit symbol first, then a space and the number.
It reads mmHg 80
